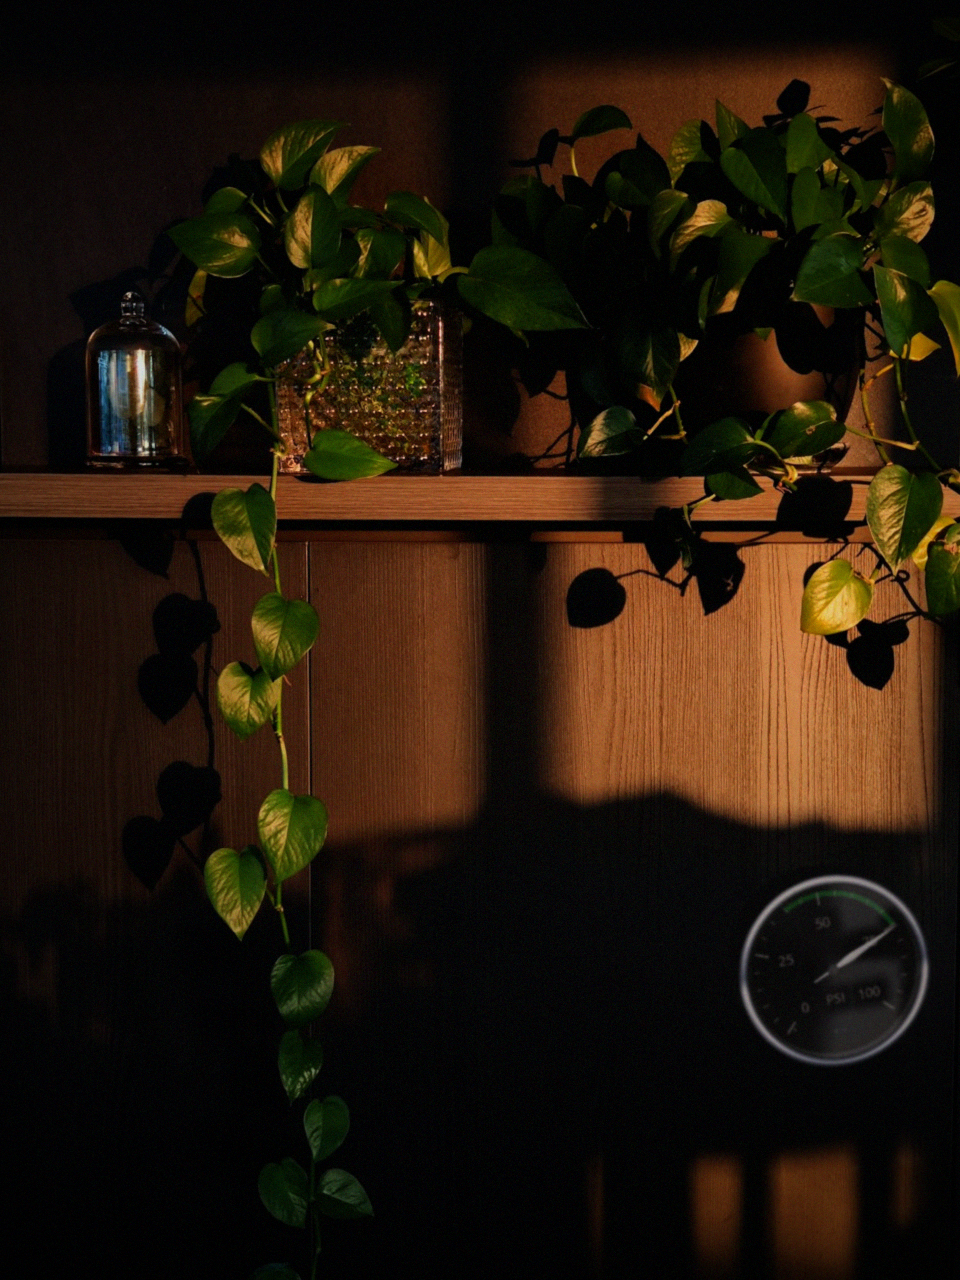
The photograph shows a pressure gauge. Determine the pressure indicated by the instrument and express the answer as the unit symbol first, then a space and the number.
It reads psi 75
